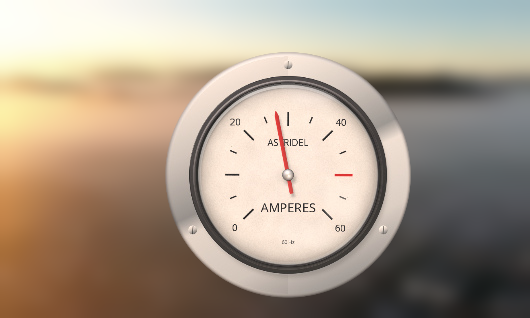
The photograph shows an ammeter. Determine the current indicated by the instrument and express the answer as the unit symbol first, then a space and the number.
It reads A 27.5
